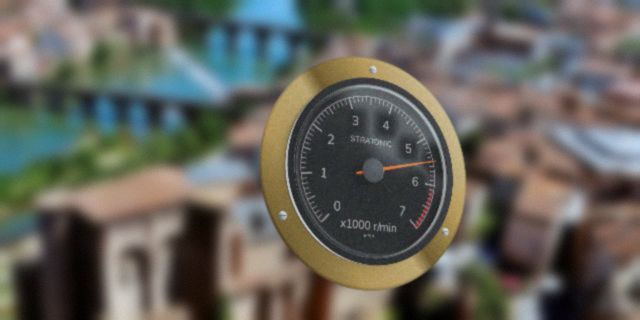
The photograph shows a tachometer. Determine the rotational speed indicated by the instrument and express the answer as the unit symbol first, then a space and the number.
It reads rpm 5500
